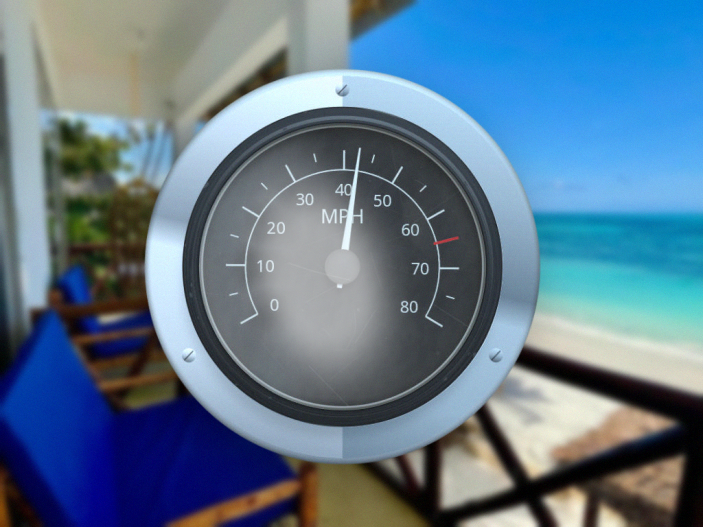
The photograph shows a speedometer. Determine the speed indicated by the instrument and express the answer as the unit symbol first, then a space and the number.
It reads mph 42.5
